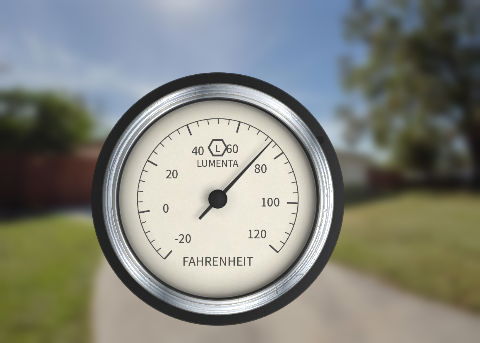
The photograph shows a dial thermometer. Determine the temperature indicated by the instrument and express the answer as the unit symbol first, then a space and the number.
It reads °F 74
